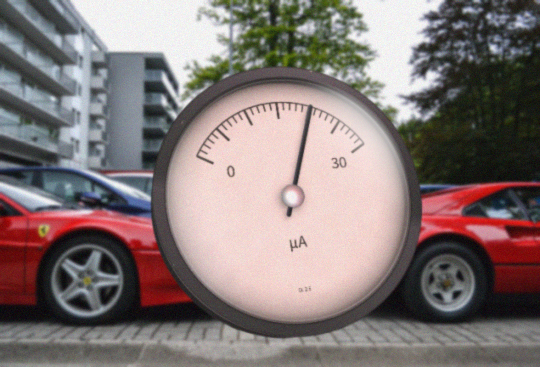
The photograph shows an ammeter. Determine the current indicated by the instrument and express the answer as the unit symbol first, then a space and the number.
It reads µA 20
